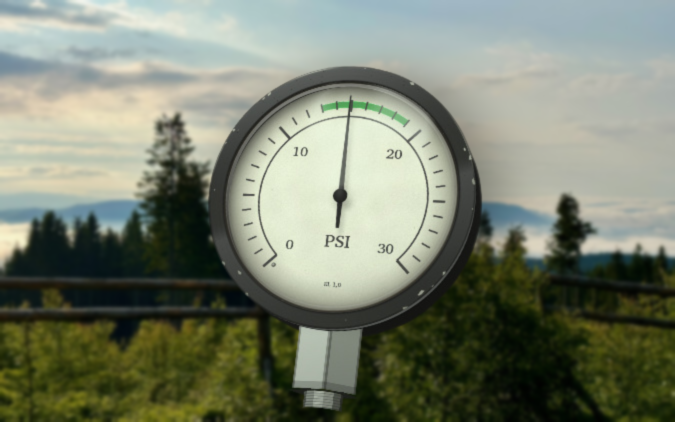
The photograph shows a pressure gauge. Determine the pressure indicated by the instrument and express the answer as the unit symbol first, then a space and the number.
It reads psi 15
